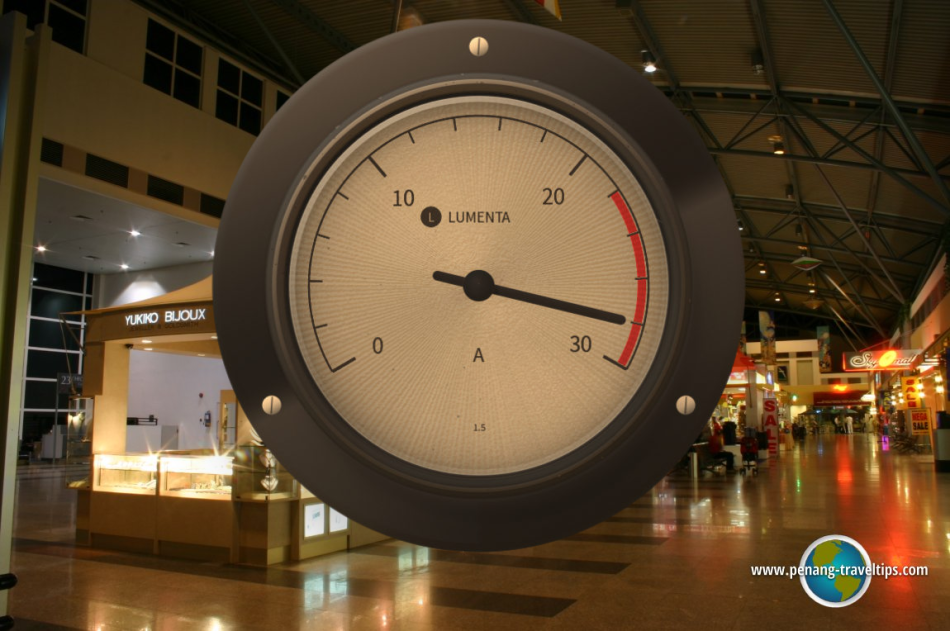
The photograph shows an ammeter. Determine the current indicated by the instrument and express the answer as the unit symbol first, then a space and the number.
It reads A 28
